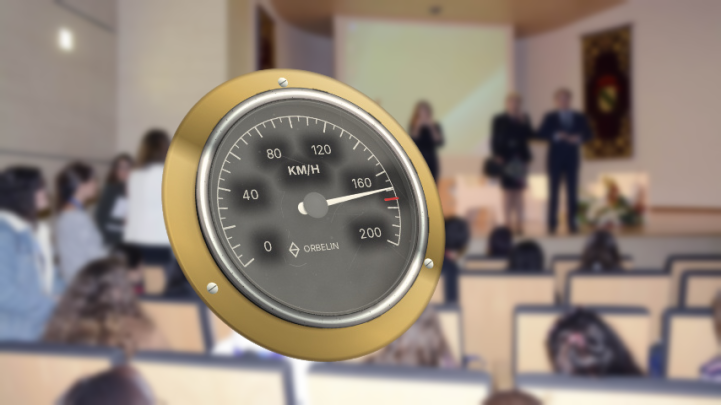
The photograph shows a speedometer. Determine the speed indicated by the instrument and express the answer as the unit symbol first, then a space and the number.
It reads km/h 170
